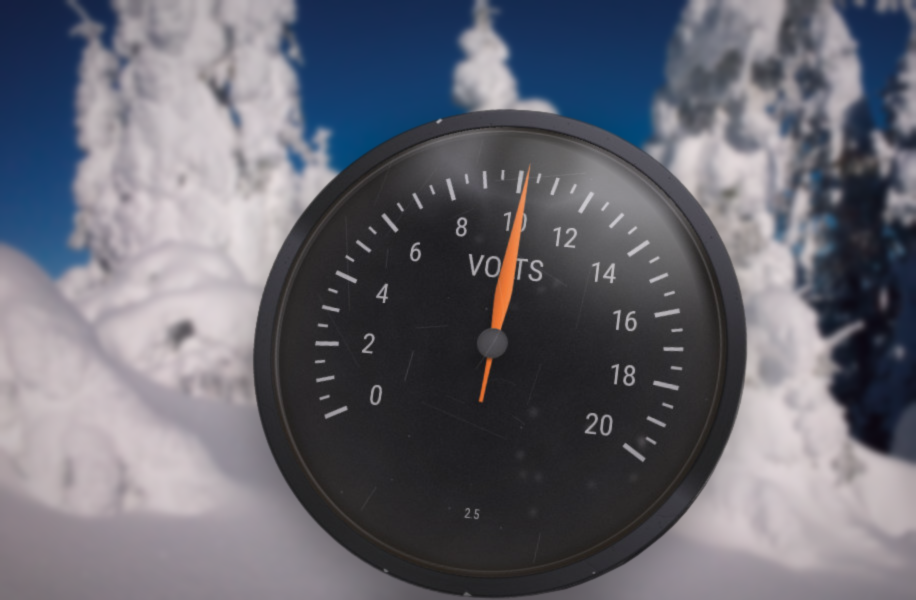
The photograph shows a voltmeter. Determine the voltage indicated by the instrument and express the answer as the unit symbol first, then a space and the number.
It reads V 10.25
